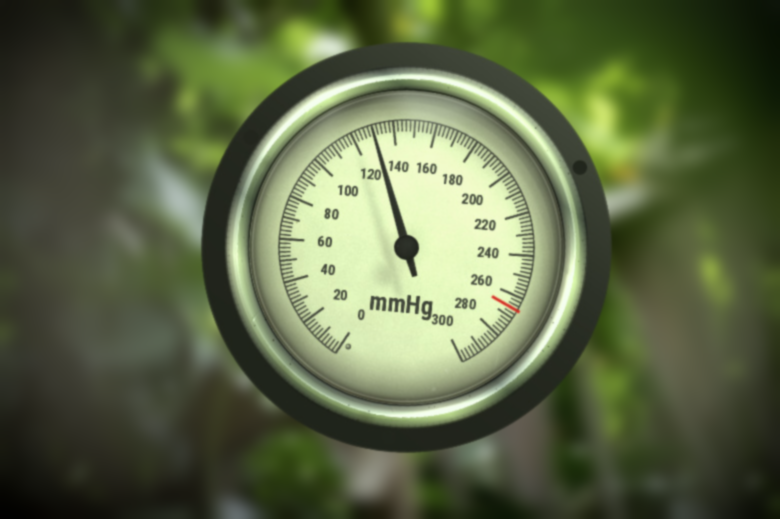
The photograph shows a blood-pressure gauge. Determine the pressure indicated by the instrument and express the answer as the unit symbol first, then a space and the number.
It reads mmHg 130
